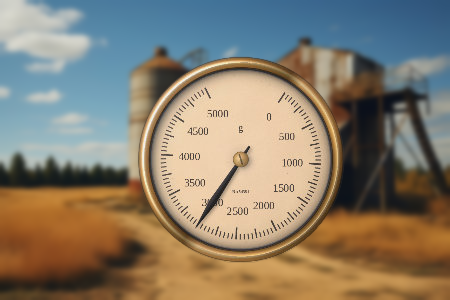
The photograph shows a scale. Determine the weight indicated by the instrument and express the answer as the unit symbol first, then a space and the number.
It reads g 3000
